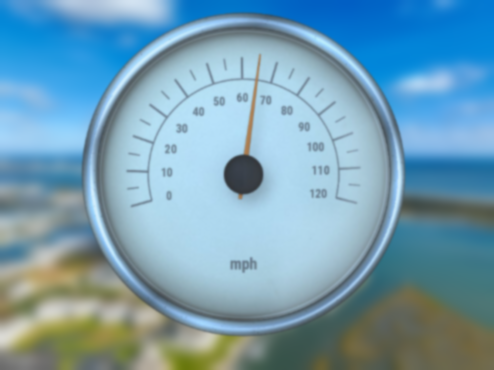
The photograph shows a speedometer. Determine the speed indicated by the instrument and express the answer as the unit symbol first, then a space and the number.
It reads mph 65
